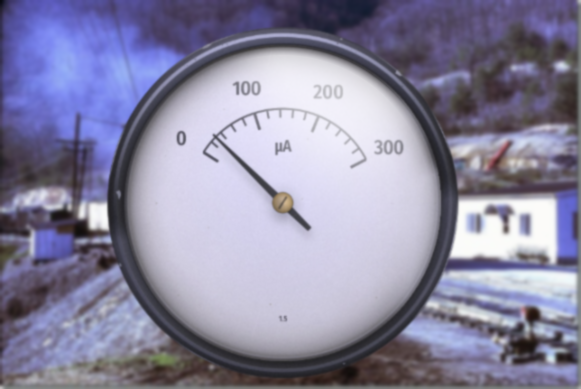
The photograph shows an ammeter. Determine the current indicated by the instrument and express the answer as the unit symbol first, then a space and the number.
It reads µA 30
